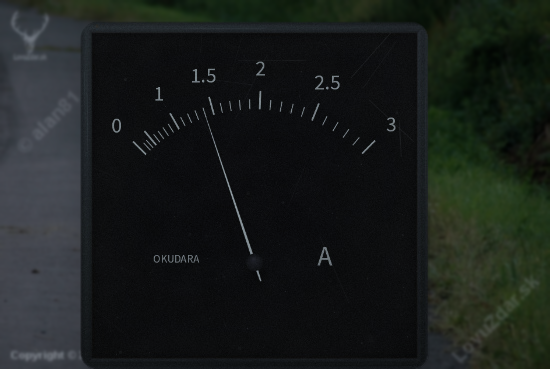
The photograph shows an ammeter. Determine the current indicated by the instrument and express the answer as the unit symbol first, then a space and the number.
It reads A 1.4
